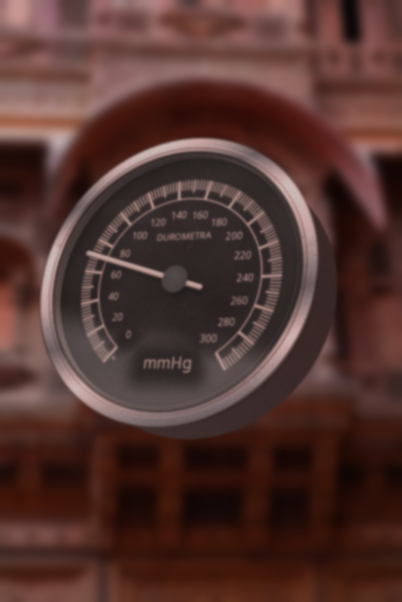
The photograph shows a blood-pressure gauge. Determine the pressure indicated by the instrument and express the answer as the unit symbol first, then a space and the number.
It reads mmHg 70
